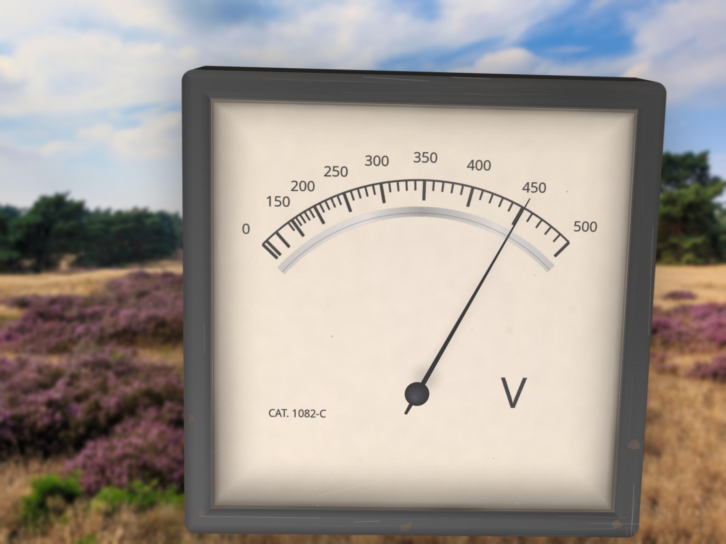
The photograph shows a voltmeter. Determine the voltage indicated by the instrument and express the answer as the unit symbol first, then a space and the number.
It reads V 450
